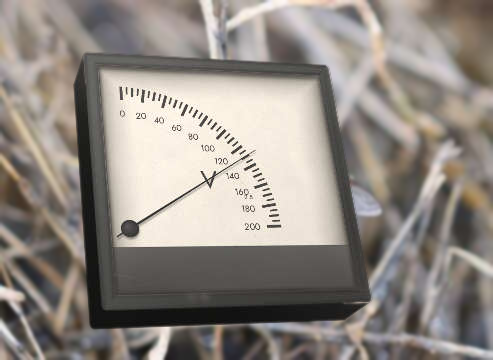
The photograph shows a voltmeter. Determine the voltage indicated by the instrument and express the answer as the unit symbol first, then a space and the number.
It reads V 130
